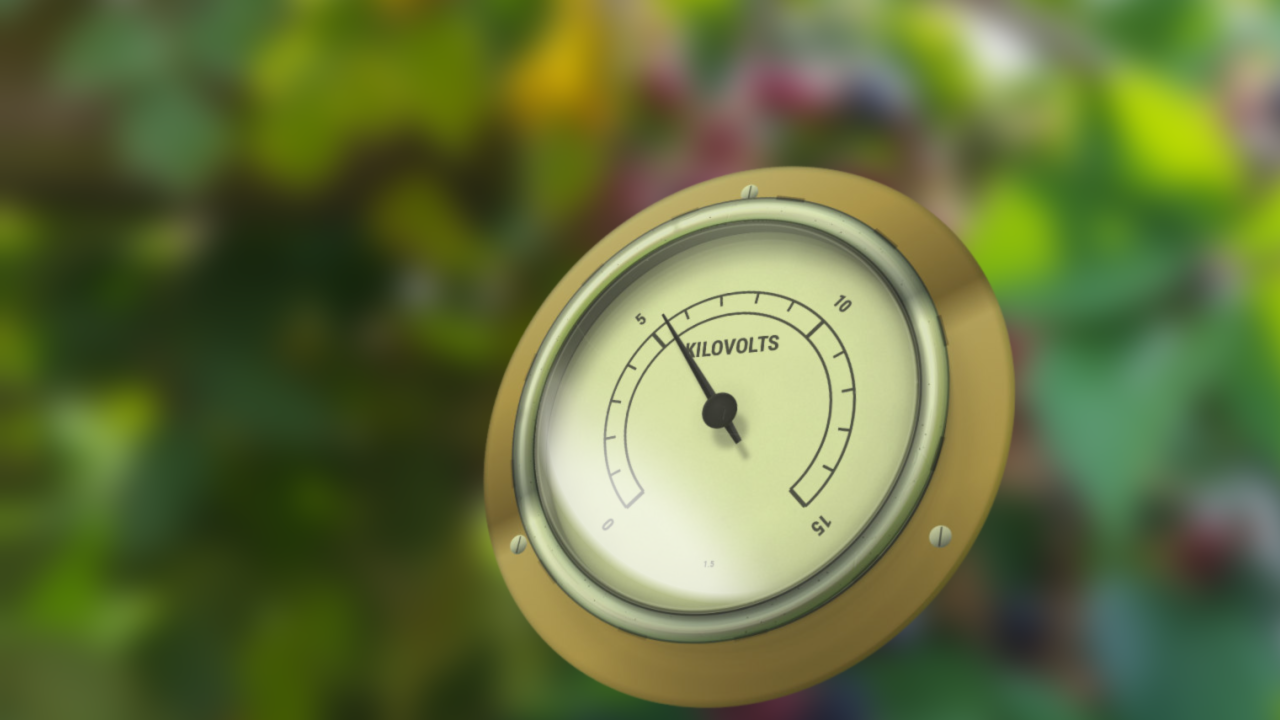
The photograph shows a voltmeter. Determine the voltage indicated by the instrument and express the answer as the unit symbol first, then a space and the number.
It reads kV 5.5
